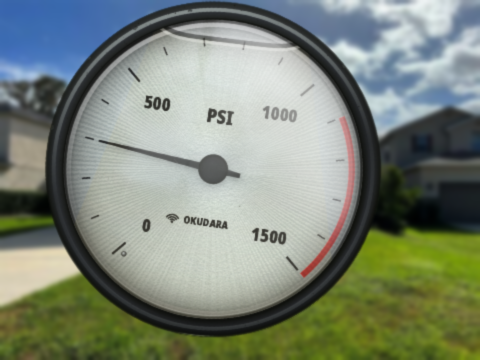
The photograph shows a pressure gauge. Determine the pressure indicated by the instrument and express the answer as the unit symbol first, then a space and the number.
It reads psi 300
